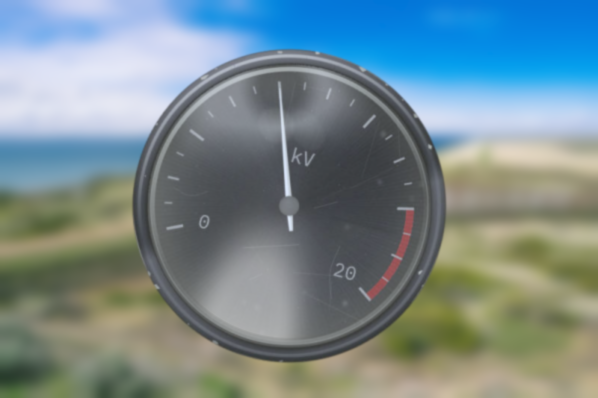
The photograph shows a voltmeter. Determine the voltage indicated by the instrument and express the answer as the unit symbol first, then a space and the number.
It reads kV 8
